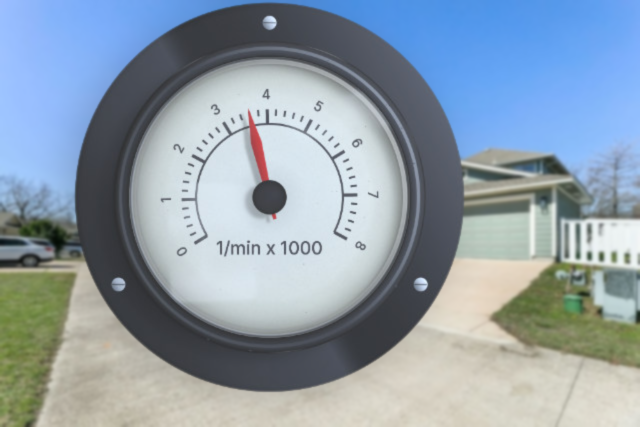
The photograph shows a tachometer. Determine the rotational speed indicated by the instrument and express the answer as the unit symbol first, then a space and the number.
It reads rpm 3600
